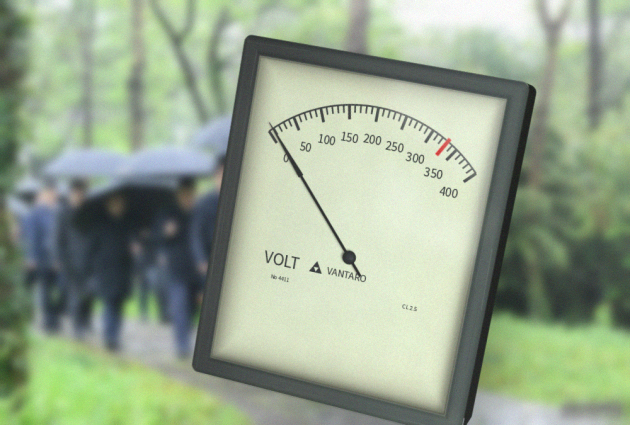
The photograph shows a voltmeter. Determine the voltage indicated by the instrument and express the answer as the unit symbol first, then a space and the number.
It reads V 10
